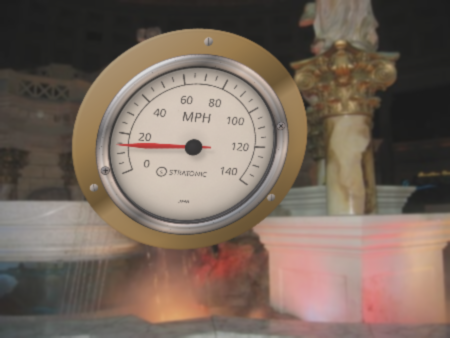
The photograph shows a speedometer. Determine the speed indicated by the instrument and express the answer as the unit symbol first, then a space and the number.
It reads mph 15
